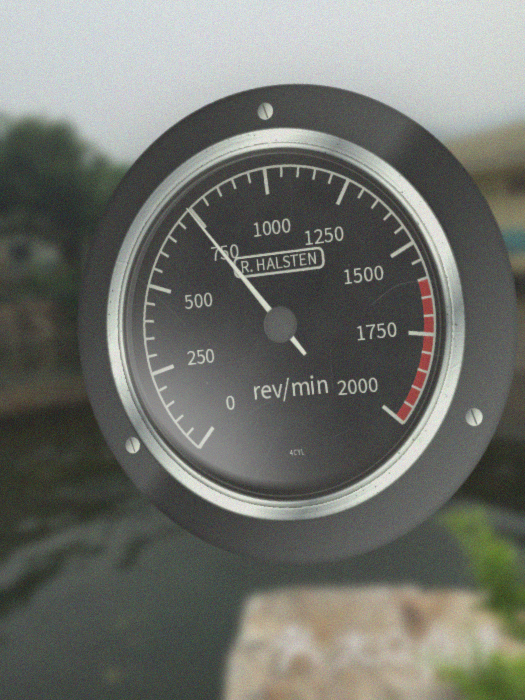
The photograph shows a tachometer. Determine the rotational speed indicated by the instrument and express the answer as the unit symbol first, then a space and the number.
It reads rpm 750
